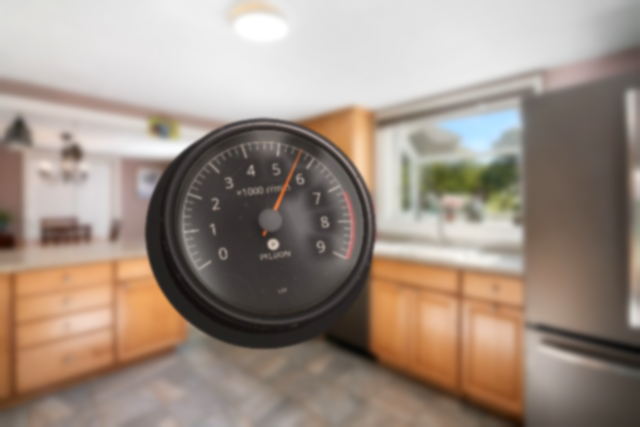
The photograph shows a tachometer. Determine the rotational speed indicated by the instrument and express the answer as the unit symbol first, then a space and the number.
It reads rpm 5600
